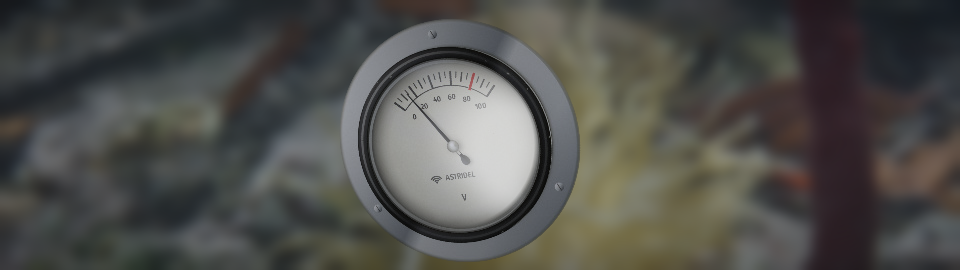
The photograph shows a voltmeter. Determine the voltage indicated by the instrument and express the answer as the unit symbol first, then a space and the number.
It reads V 15
